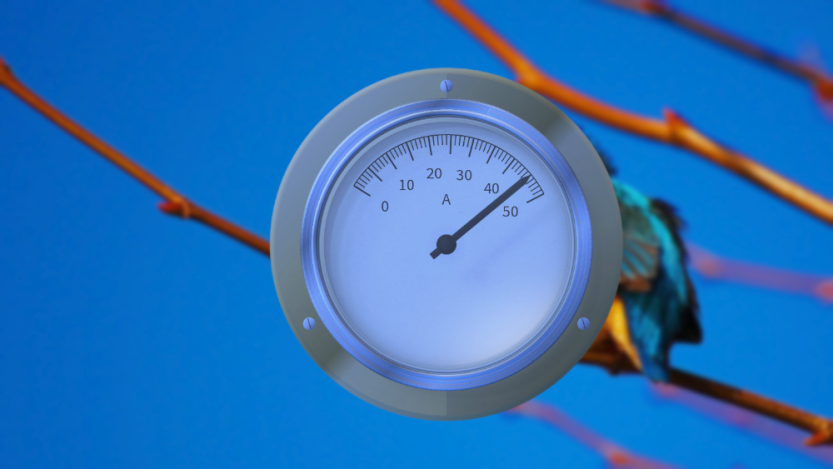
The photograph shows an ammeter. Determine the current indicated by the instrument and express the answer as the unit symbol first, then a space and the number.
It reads A 45
